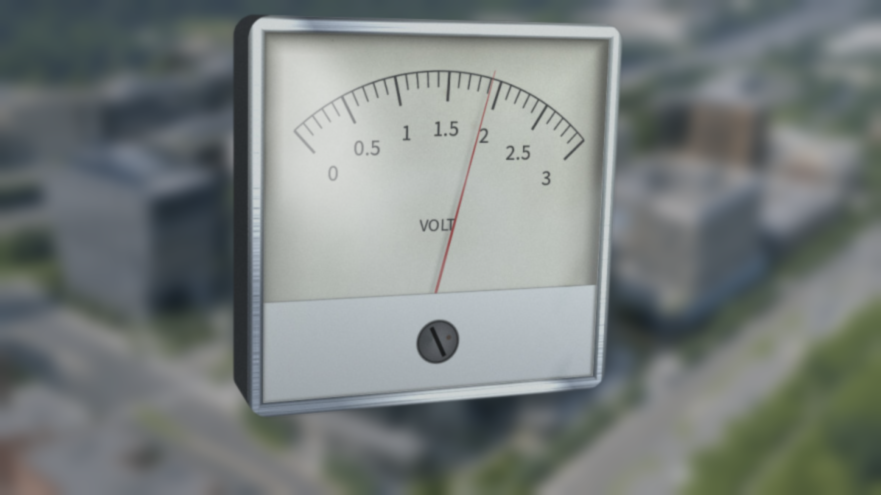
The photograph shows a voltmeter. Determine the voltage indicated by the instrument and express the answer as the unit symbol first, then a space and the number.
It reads V 1.9
